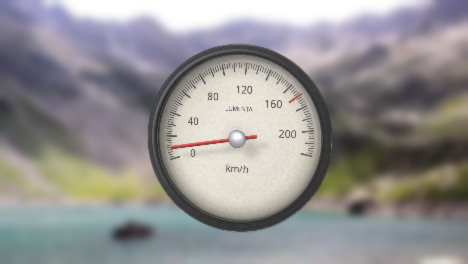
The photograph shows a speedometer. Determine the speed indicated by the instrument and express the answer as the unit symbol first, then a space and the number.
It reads km/h 10
